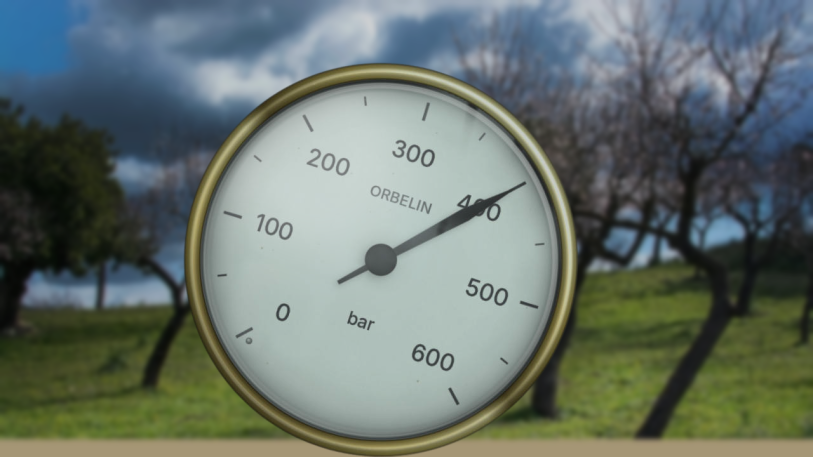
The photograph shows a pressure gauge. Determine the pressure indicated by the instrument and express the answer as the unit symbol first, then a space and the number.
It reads bar 400
